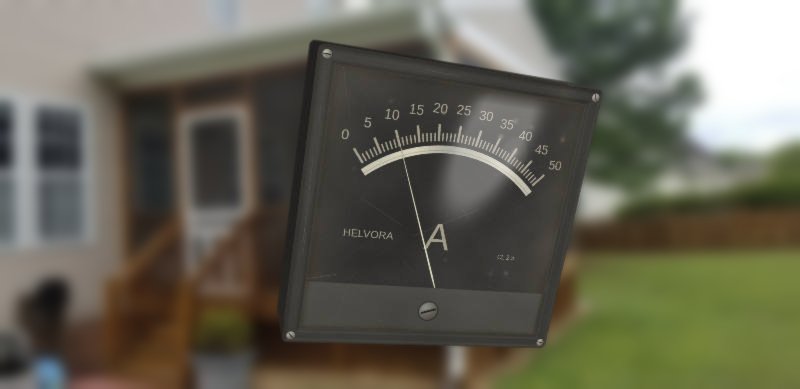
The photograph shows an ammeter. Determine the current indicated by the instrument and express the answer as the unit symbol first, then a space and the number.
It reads A 10
